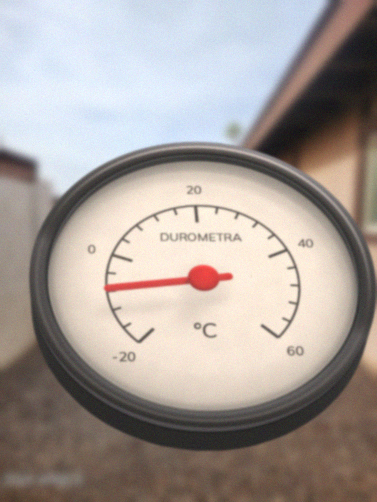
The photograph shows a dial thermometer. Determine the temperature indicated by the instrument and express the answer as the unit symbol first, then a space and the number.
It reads °C -8
